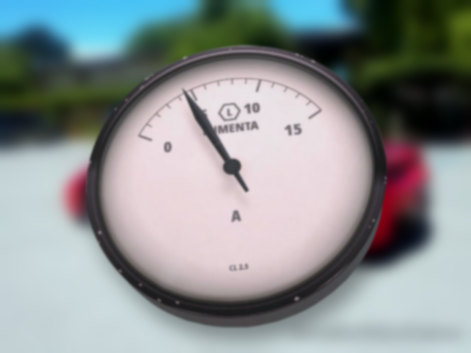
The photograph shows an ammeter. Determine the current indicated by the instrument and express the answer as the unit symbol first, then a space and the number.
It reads A 4.5
